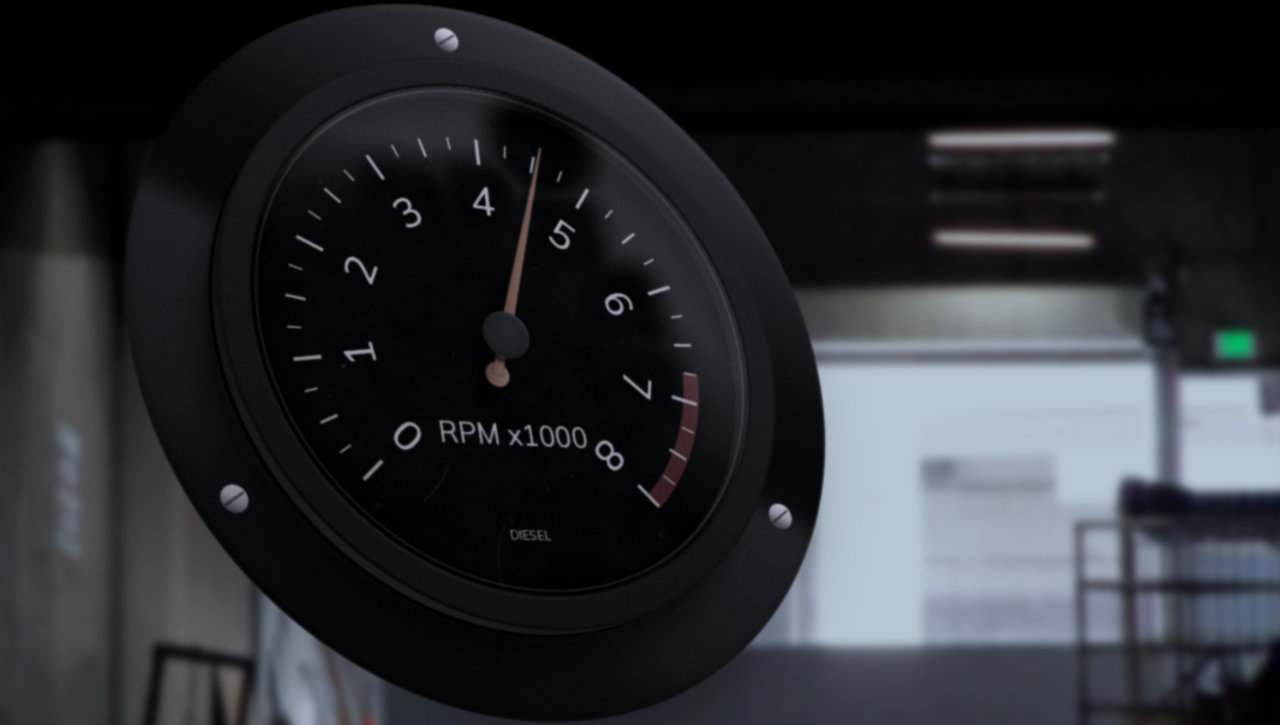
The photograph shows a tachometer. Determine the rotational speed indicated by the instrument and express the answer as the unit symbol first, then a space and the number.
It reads rpm 4500
